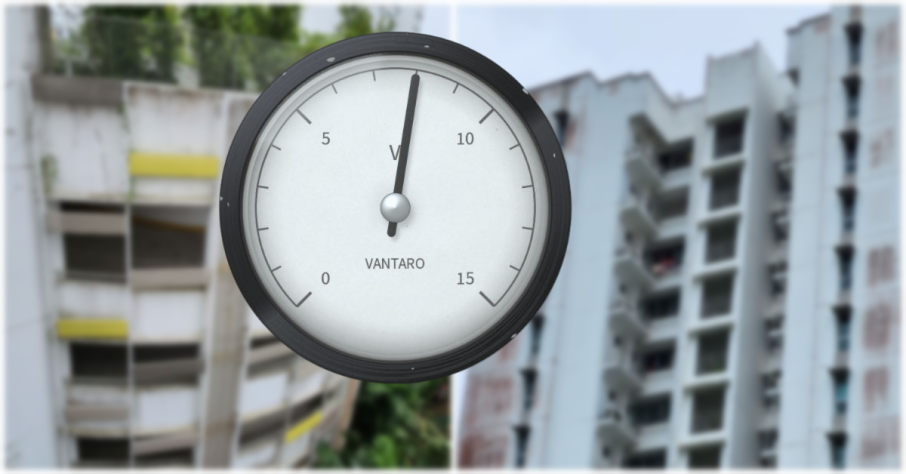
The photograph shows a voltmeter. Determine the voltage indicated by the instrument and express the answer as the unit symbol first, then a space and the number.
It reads V 8
